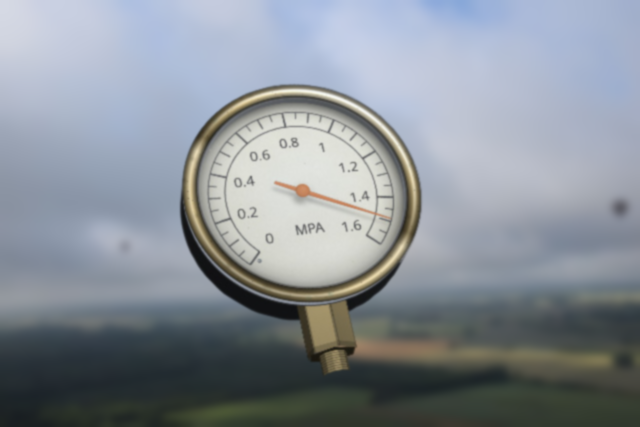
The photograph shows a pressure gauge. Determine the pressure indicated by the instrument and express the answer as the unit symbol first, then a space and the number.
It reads MPa 1.5
